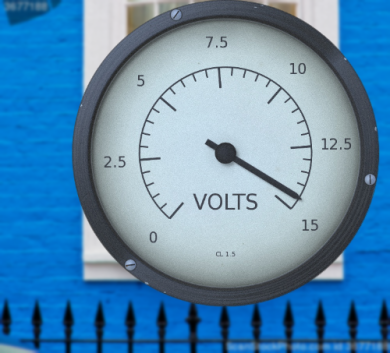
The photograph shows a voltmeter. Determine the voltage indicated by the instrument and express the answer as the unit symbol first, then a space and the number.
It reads V 14.5
